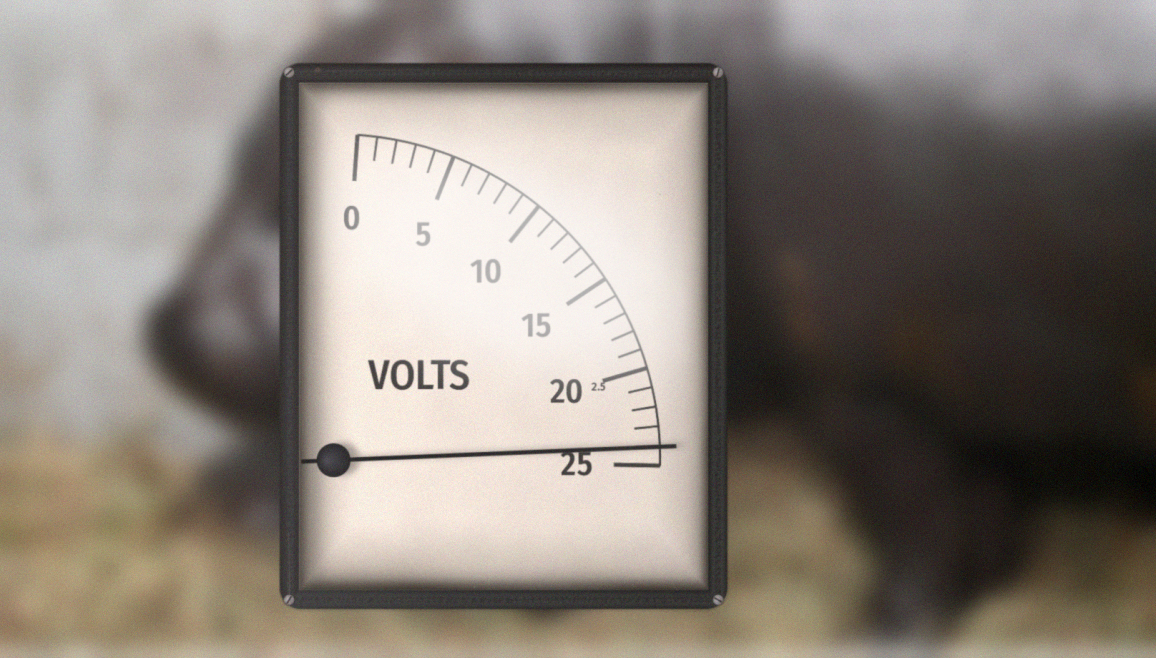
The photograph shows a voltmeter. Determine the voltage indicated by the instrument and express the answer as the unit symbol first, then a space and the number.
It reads V 24
